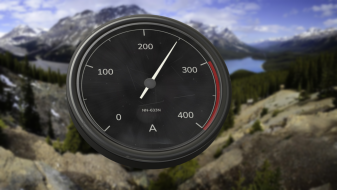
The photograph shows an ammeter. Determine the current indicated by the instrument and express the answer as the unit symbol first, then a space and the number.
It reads A 250
